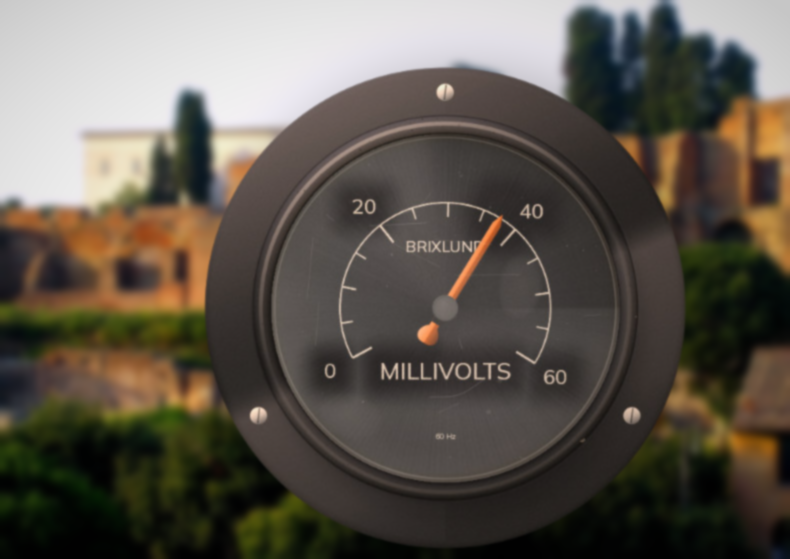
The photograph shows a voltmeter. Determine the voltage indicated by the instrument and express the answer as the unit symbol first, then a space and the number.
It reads mV 37.5
